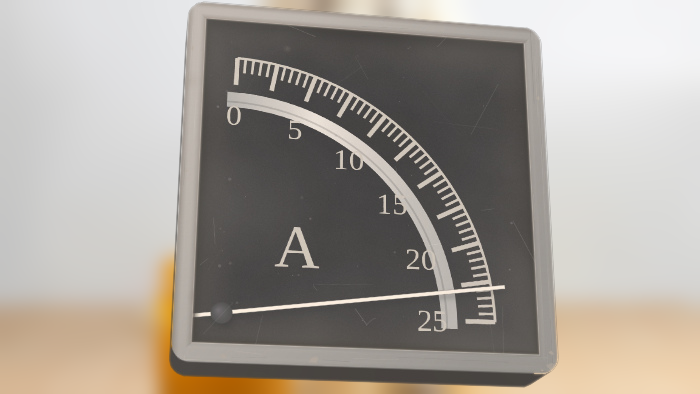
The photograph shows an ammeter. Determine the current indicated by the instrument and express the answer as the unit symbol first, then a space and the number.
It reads A 23
